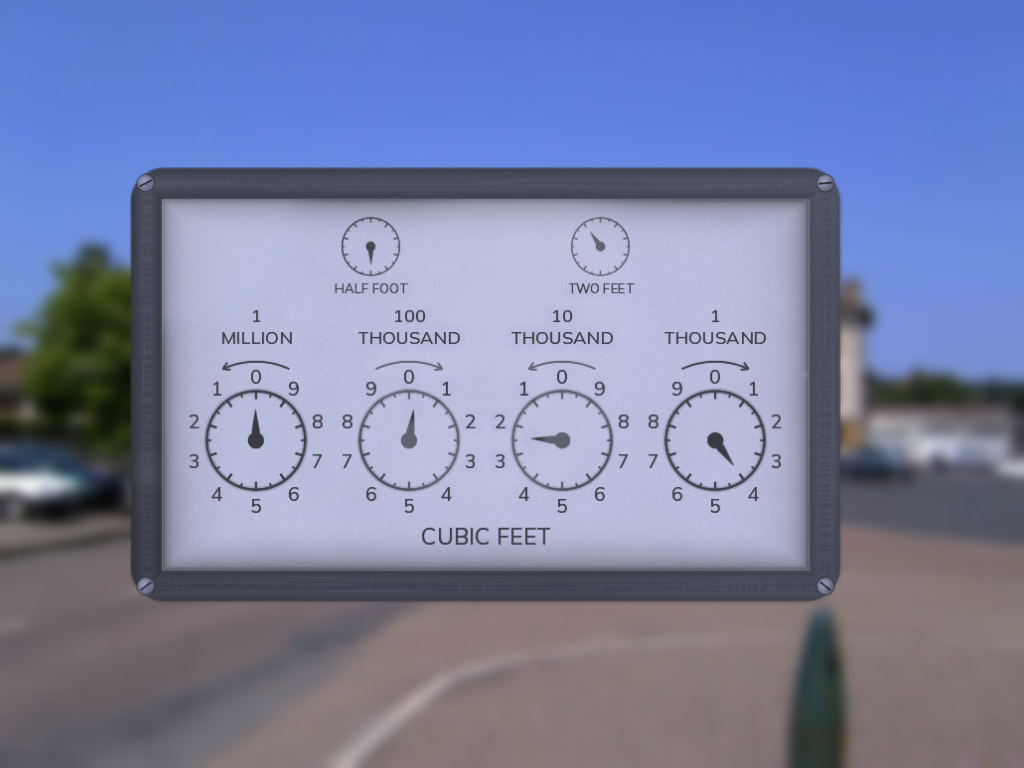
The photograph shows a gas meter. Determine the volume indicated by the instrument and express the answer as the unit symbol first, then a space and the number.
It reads ft³ 2400
